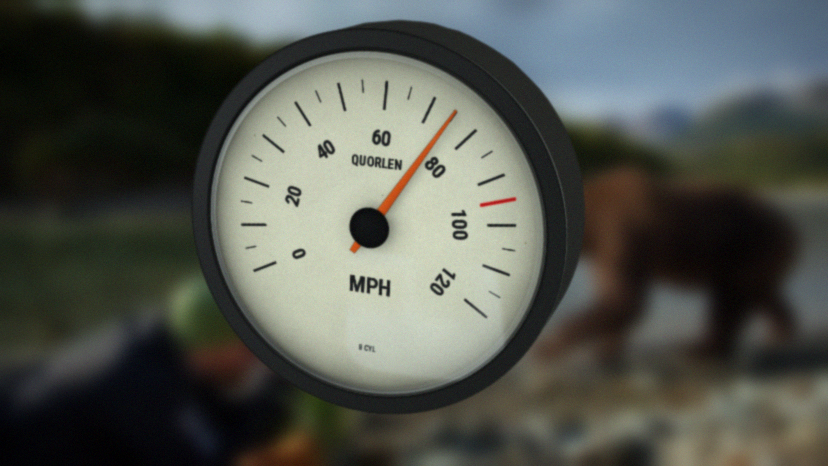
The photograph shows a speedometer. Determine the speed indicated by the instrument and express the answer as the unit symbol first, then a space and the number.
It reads mph 75
